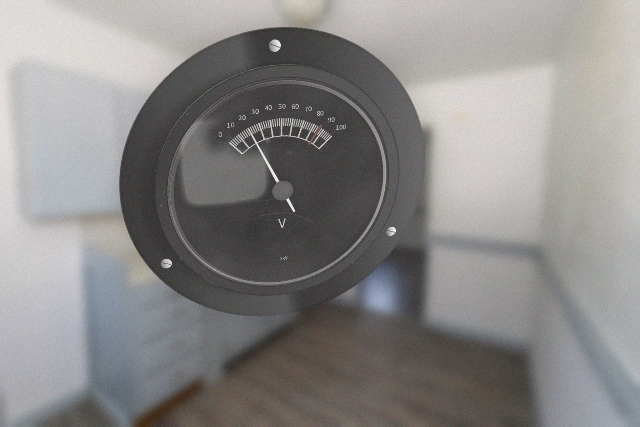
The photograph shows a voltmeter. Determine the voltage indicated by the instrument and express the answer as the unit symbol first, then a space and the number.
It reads V 20
